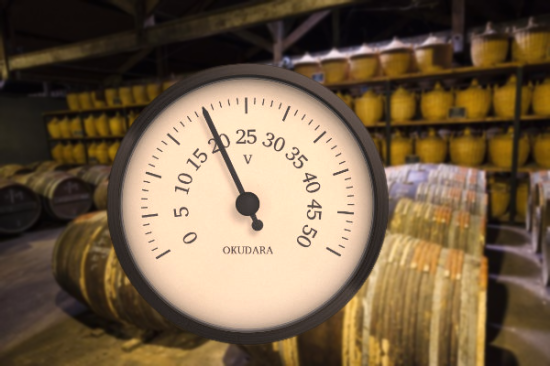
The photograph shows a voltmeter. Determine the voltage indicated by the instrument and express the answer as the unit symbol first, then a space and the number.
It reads V 20
